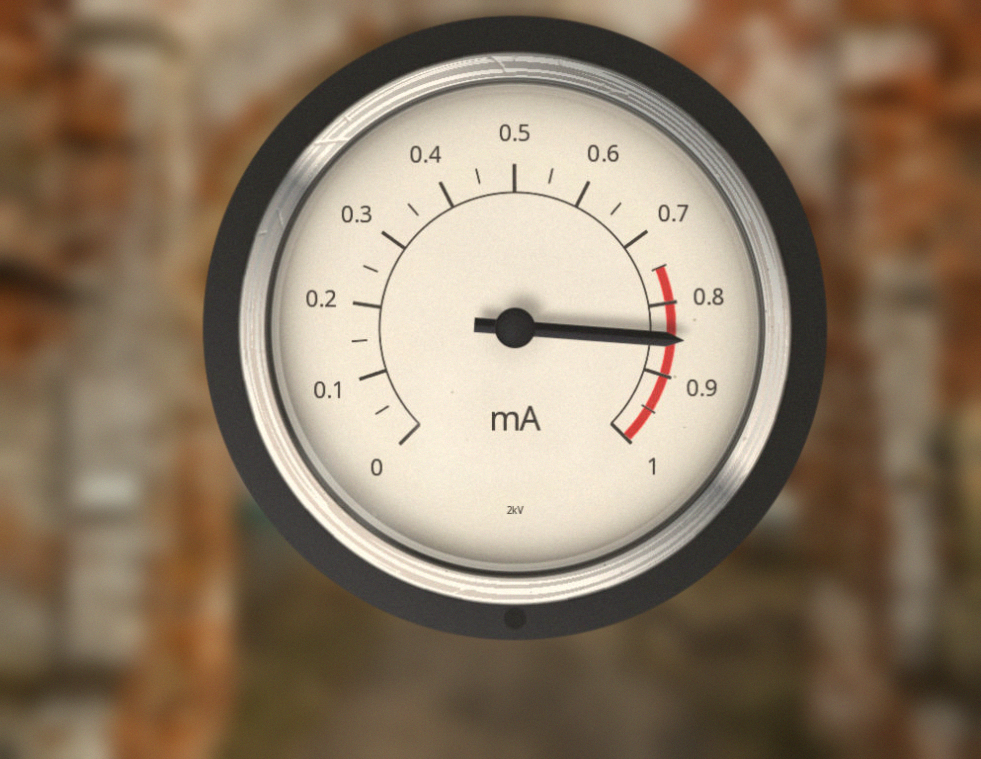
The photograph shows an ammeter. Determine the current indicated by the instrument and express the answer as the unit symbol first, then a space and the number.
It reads mA 0.85
